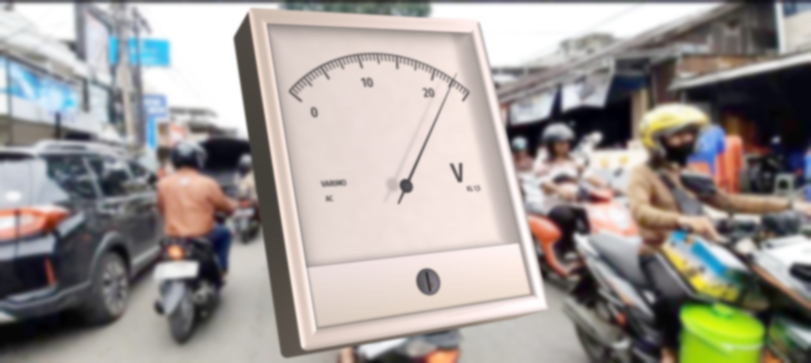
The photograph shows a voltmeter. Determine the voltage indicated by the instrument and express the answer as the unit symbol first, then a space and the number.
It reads V 22.5
